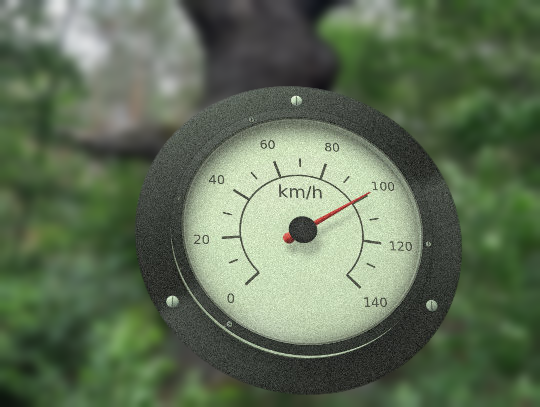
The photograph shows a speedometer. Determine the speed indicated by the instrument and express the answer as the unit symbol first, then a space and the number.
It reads km/h 100
